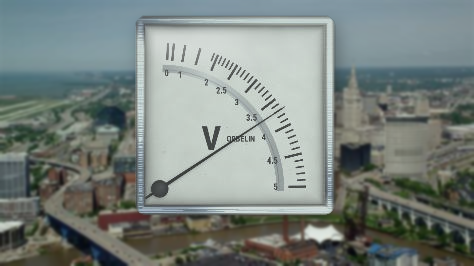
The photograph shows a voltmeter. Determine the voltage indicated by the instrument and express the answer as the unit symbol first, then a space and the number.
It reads V 3.7
